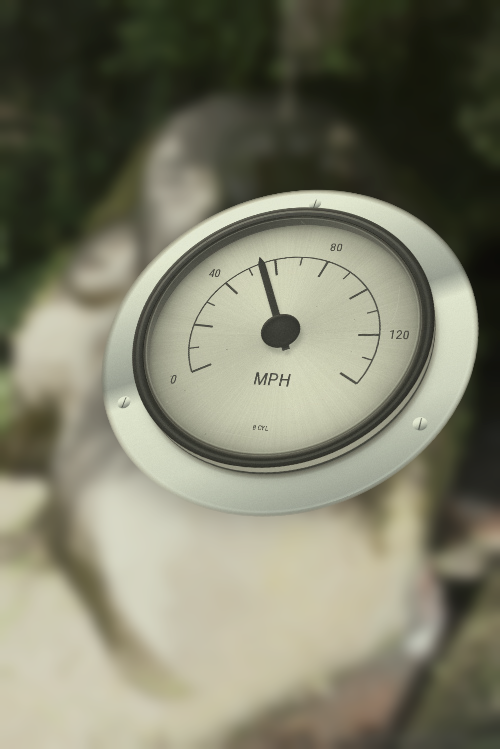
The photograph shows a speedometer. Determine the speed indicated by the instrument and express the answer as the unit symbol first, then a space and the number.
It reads mph 55
